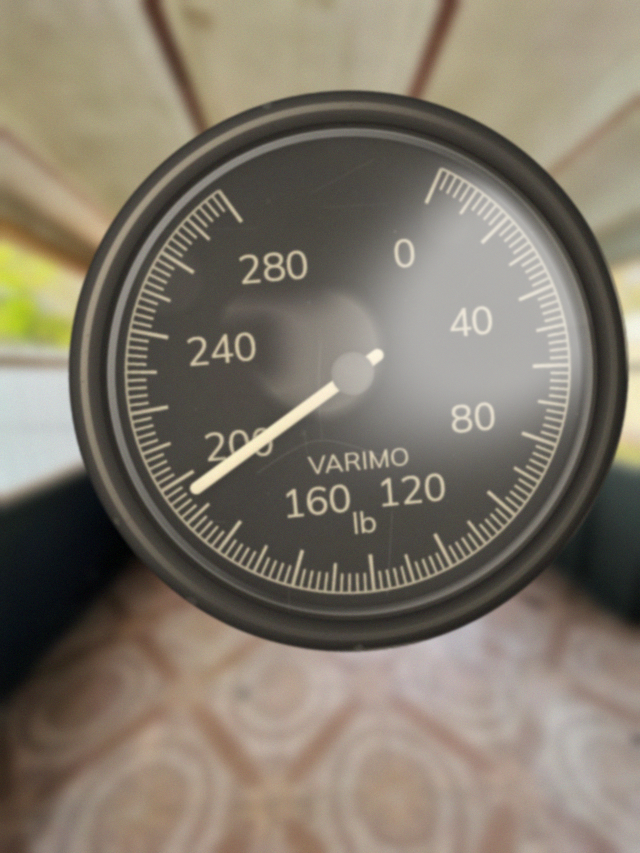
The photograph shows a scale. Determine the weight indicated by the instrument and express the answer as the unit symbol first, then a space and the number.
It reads lb 196
